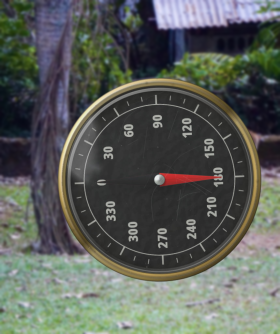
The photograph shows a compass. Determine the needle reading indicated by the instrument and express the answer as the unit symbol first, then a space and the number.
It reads ° 180
